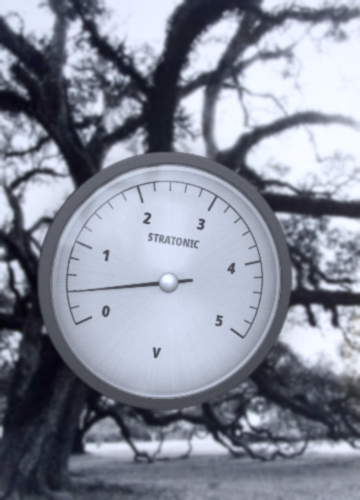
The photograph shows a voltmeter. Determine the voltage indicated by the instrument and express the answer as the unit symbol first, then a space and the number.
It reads V 0.4
